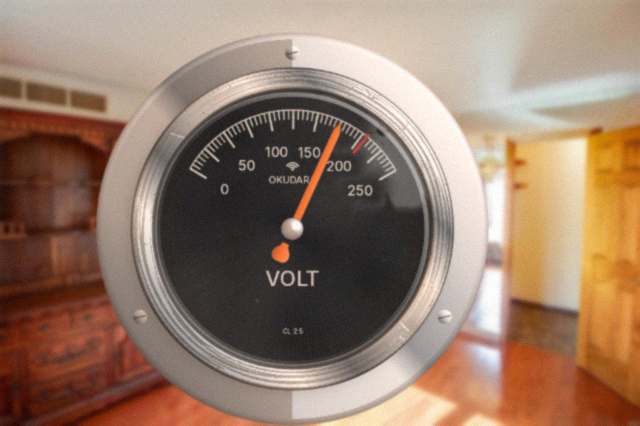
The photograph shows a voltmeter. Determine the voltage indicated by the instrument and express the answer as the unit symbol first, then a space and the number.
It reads V 175
